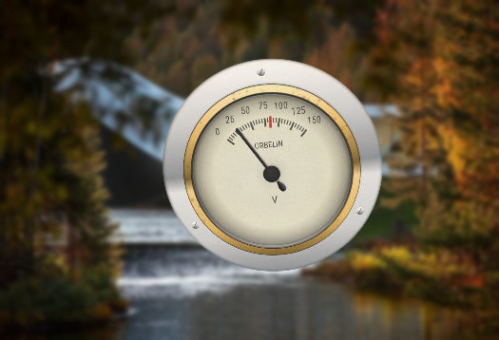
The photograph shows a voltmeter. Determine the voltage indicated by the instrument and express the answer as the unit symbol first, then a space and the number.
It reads V 25
